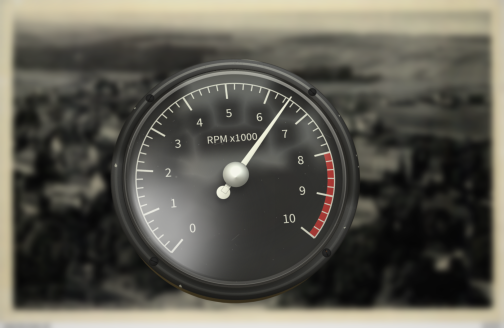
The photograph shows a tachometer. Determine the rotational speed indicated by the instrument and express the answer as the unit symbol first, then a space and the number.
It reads rpm 6500
